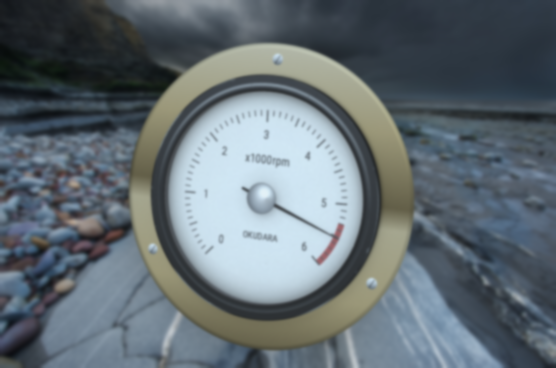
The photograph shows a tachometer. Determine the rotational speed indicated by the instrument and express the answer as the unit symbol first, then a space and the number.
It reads rpm 5500
